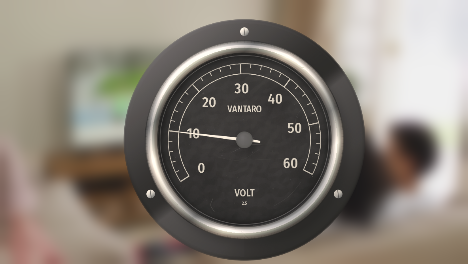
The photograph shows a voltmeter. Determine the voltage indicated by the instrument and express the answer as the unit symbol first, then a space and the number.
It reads V 10
